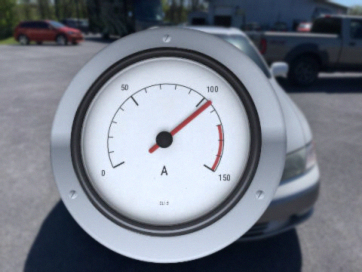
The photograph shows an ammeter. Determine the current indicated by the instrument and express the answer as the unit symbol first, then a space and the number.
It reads A 105
